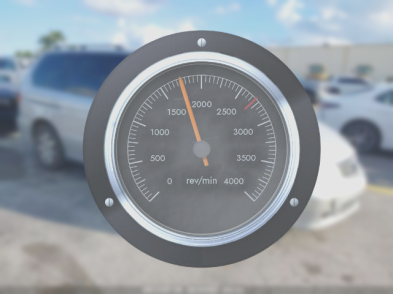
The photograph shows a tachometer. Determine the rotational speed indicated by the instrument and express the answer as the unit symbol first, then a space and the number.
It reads rpm 1750
